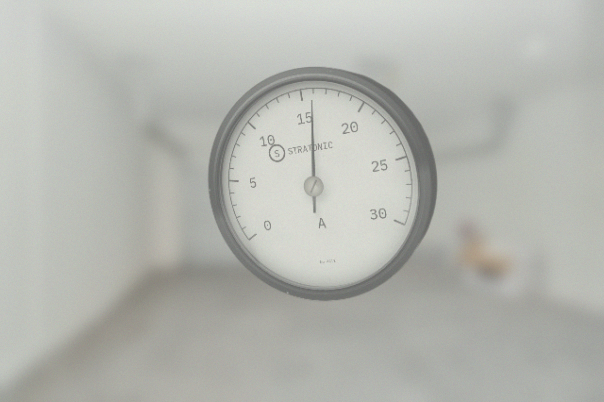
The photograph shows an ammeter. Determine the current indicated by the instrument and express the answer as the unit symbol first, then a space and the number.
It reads A 16
